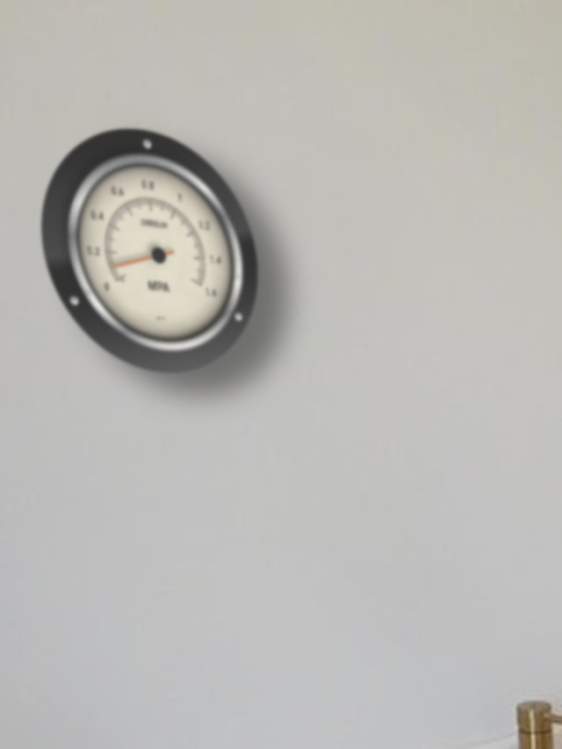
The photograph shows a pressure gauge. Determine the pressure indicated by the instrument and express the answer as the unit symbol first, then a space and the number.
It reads MPa 0.1
